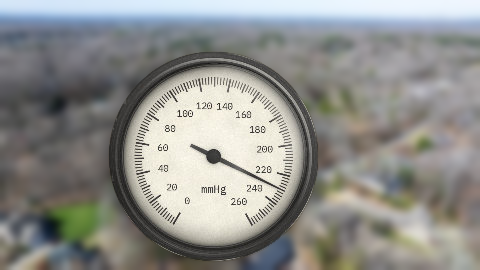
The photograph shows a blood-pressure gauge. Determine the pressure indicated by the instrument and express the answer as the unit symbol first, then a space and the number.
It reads mmHg 230
